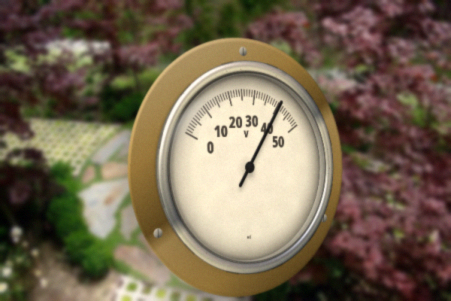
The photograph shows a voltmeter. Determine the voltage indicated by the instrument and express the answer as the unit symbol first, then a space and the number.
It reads V 40
